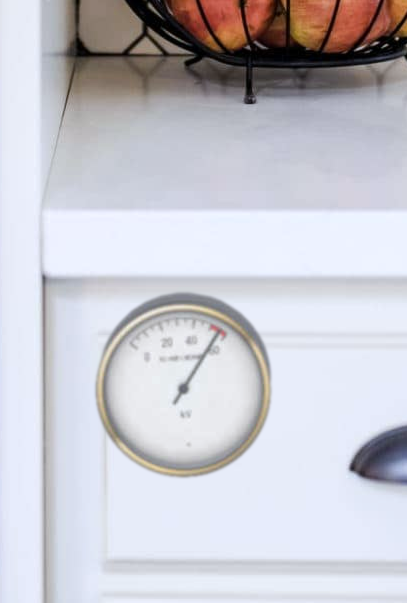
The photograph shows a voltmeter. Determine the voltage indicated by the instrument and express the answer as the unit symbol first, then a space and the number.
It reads kV 55
